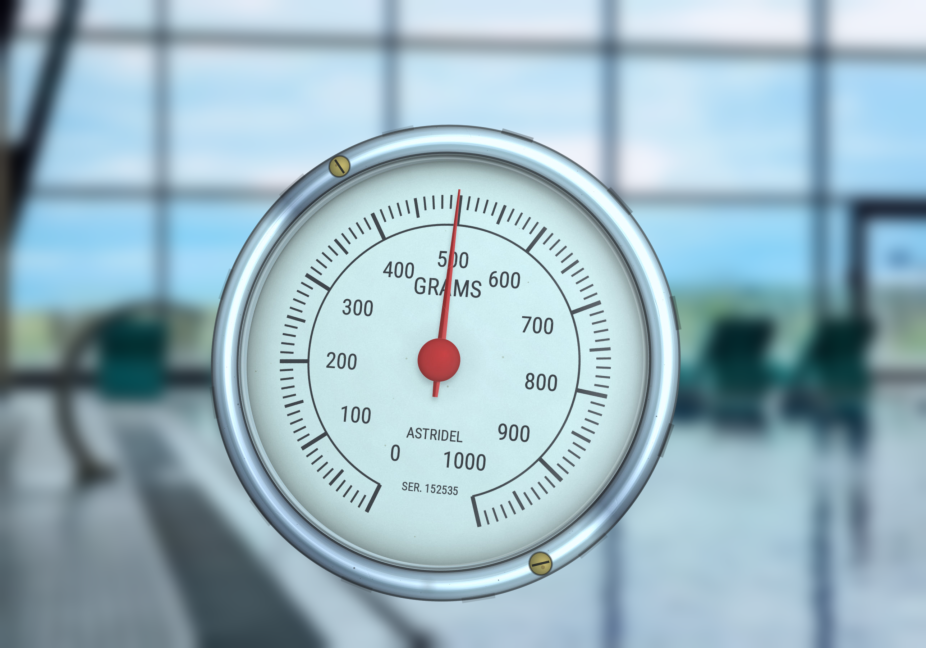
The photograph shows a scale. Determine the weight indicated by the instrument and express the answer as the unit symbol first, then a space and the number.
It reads g 500
